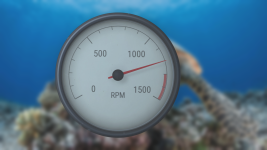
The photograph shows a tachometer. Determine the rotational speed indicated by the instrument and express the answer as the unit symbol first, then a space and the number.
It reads rpm 1200
